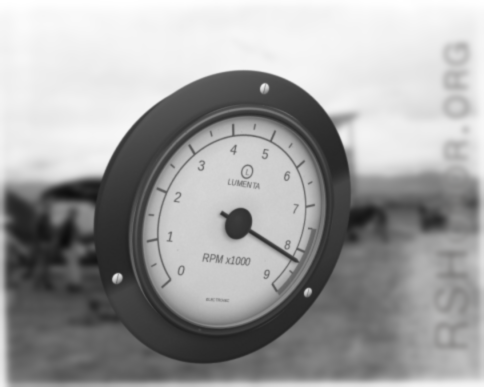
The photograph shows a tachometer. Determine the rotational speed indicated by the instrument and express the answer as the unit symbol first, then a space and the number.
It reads rpm 8250
